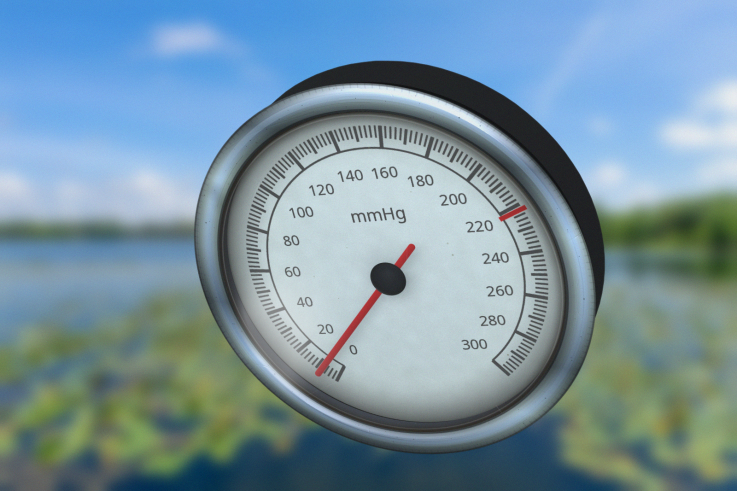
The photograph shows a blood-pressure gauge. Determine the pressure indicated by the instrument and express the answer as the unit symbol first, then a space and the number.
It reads mmHg 8
